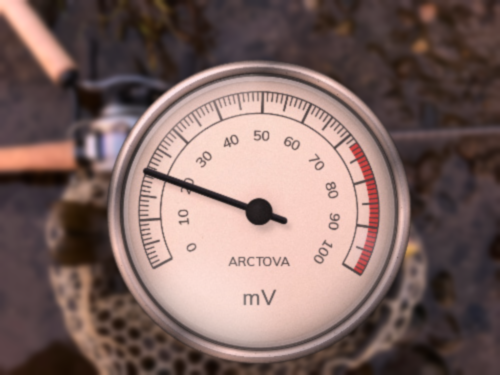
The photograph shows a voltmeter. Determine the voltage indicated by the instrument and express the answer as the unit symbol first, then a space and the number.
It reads mV 20
